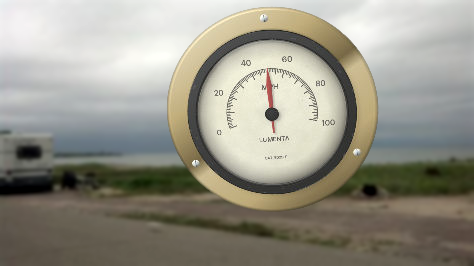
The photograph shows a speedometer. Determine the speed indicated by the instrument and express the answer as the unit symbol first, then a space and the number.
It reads mph 50
